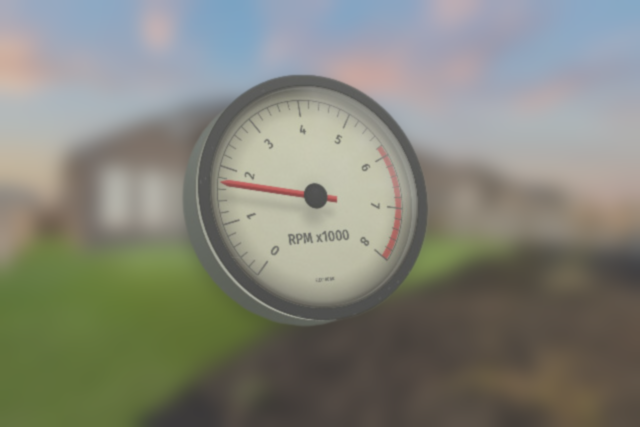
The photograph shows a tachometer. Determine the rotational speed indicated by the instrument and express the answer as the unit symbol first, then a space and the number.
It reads rpm 1700
